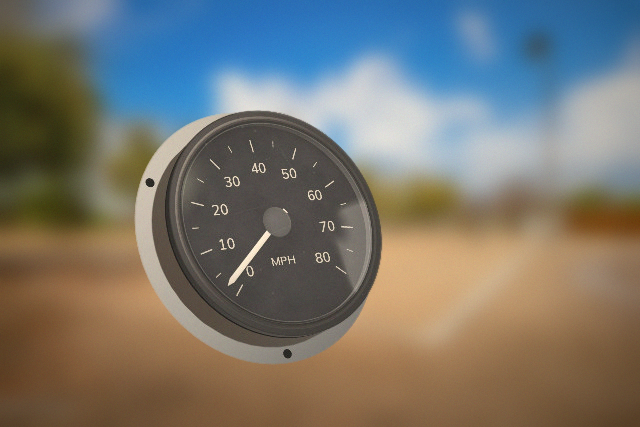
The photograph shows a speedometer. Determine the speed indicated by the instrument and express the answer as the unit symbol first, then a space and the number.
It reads mph 2.5
